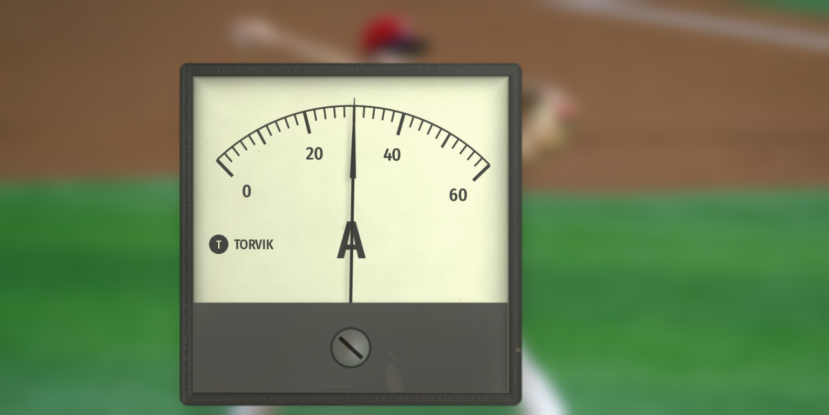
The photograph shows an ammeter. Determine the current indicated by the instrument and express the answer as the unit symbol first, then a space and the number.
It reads A 30
